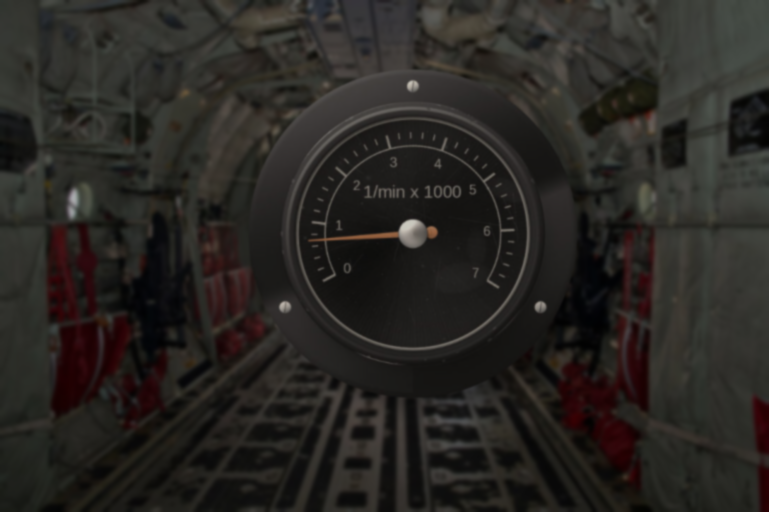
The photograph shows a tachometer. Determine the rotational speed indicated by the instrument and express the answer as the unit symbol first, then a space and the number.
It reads rpm 700
